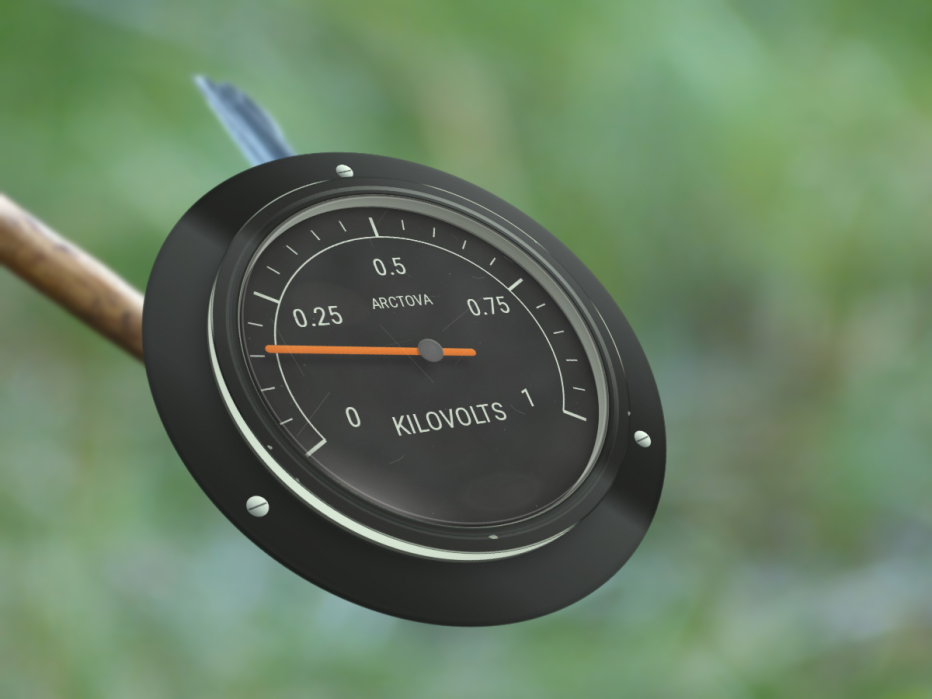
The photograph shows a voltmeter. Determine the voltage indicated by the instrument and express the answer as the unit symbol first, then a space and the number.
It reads kV 0.15
